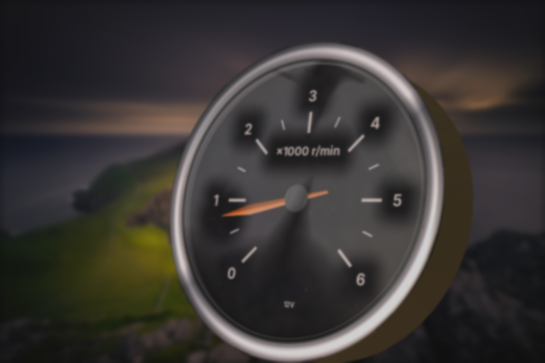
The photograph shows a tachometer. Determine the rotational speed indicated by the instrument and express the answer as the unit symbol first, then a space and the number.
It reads rpm 750
